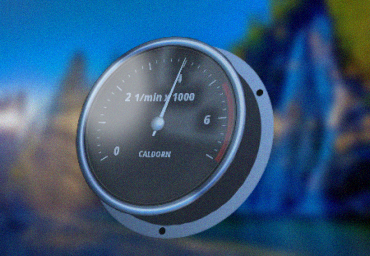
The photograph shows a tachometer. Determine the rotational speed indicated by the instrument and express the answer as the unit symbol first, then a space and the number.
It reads rpm 4000
